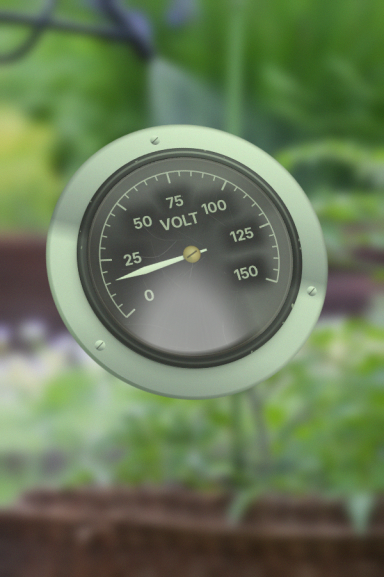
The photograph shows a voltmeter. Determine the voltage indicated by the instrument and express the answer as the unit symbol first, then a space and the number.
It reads V 15
